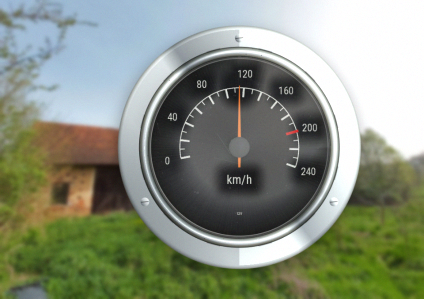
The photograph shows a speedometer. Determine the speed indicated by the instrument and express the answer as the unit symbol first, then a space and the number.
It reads km/h 115
